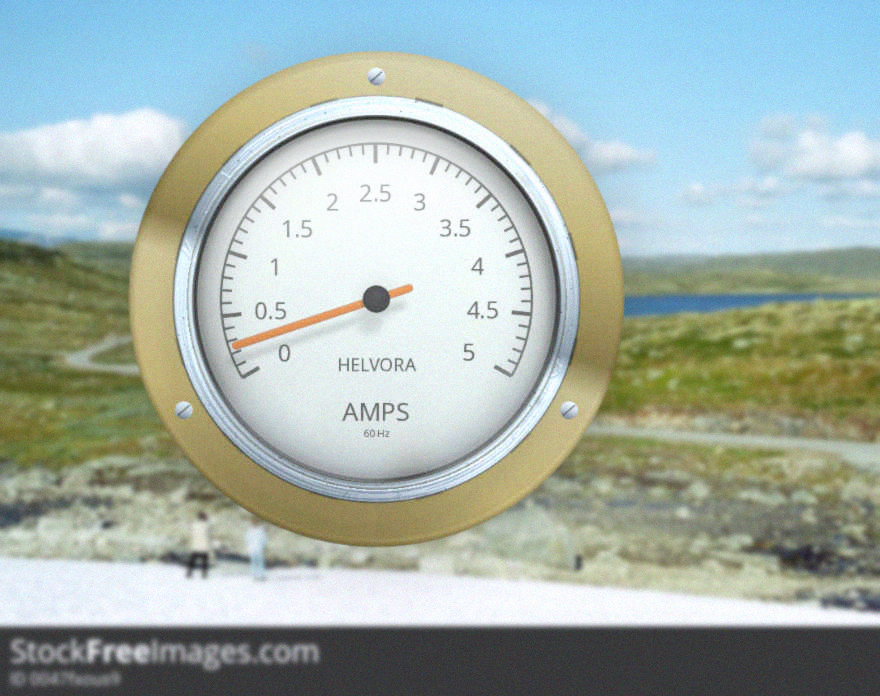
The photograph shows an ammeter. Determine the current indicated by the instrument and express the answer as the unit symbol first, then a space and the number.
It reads A 0.25
